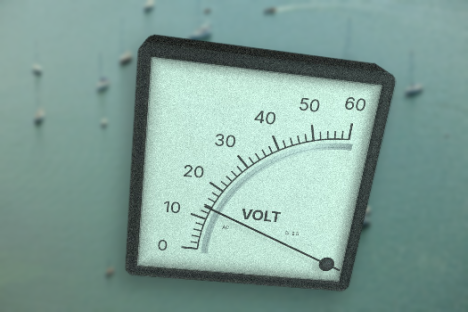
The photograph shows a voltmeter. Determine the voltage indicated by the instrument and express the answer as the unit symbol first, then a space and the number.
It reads V 14
